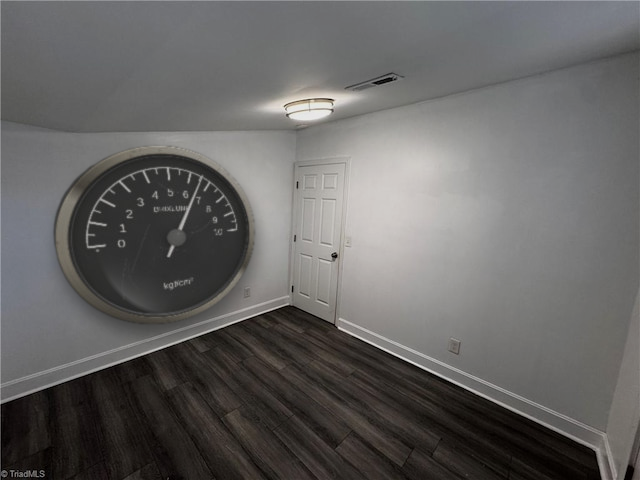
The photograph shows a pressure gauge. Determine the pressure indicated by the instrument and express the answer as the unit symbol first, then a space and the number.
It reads kg/cm² 6.5
